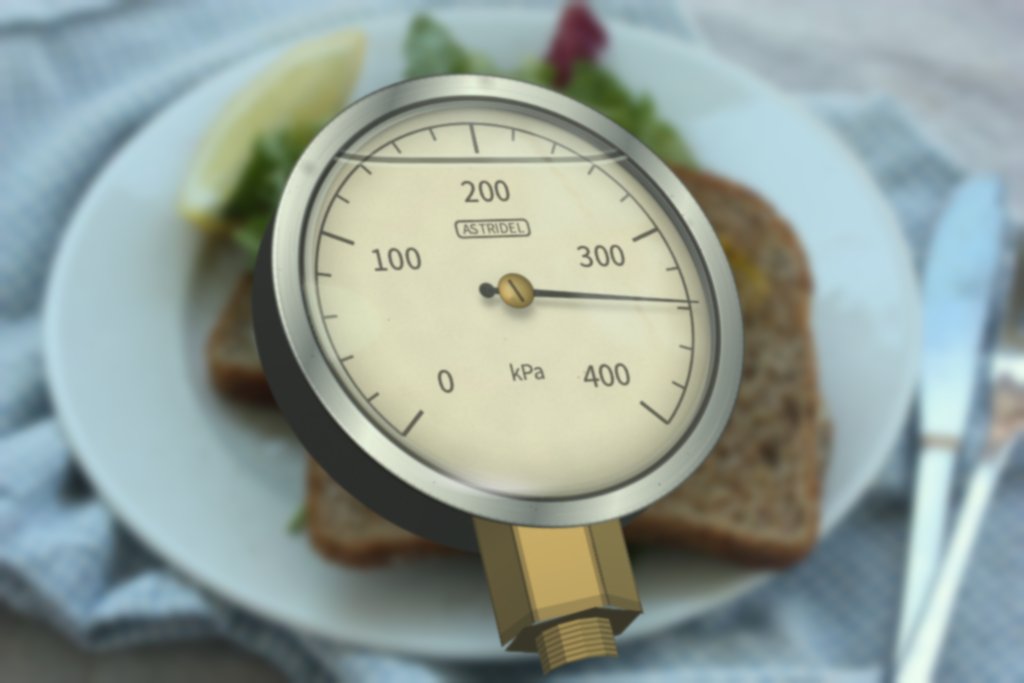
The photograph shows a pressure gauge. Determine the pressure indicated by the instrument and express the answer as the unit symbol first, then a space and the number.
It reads kPa 340
